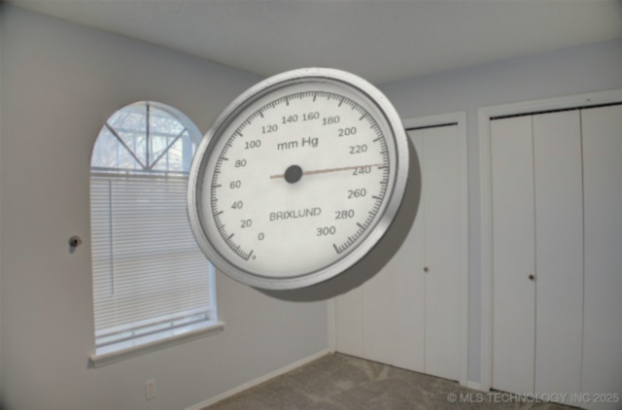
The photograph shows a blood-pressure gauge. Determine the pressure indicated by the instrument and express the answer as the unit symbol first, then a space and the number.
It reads mmHg 240
